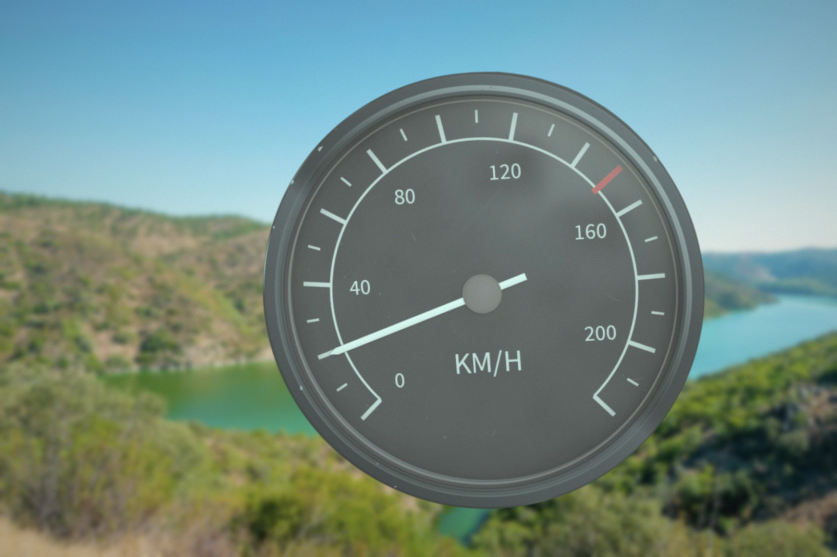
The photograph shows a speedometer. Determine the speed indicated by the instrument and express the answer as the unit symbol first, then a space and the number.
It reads km/h 20
